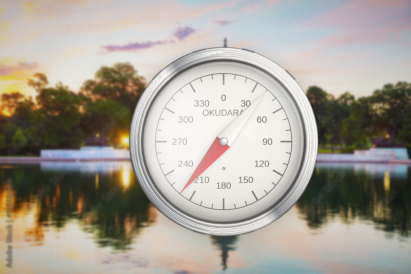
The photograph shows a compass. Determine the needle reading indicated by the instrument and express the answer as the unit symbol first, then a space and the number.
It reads ° 220
